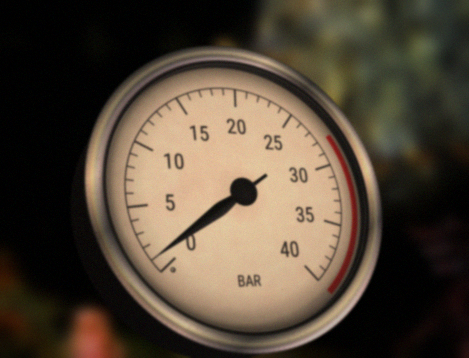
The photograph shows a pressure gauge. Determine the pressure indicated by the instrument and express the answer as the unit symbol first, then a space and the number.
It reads bar 1
